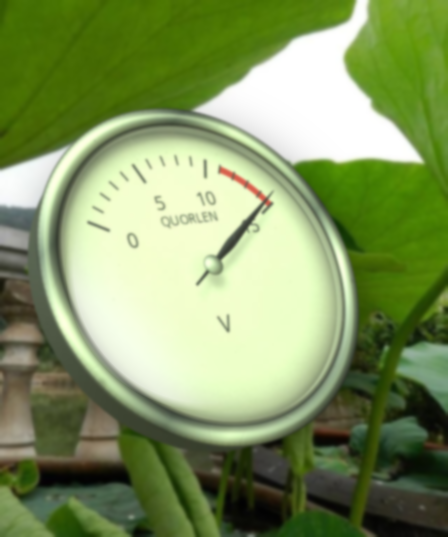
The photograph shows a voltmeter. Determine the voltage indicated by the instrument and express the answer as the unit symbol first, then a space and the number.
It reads V 14.5
